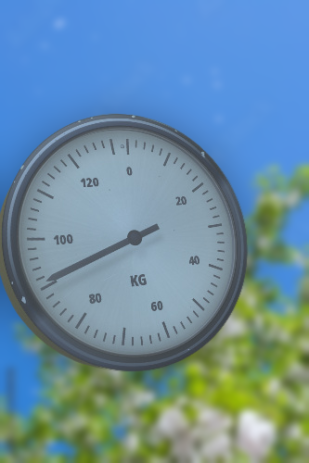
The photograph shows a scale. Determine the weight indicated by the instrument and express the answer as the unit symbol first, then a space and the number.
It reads kg 91
